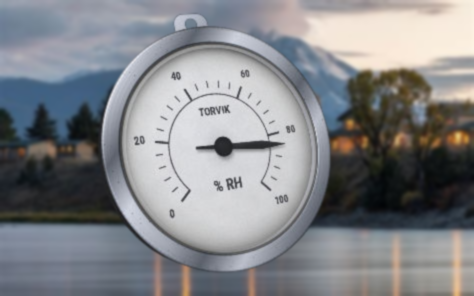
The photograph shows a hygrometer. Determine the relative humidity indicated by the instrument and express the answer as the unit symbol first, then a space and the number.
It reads % 84
